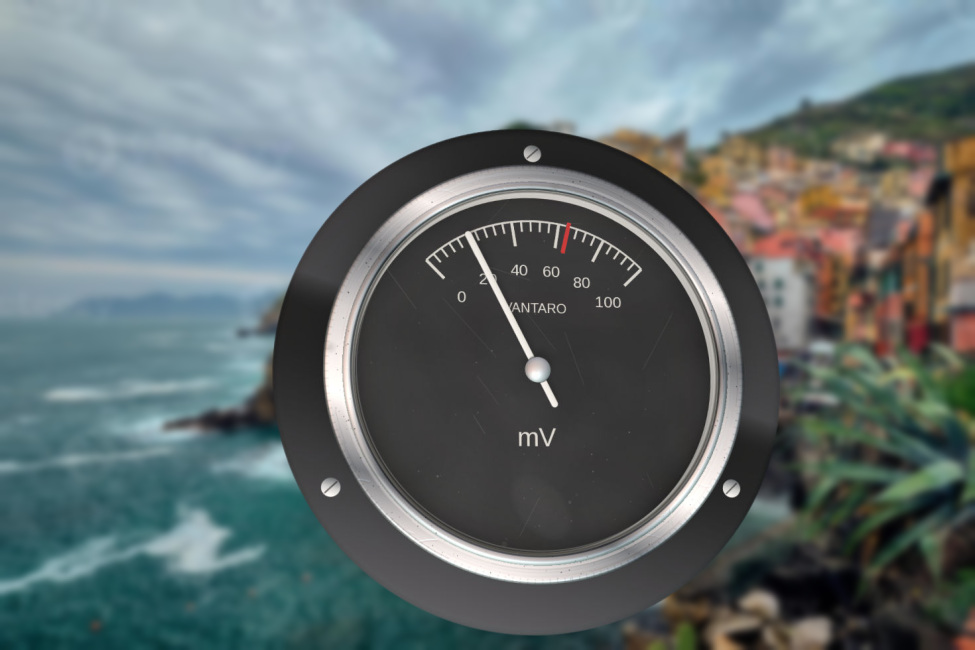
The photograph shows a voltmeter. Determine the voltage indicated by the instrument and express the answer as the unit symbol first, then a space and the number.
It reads mV 20
